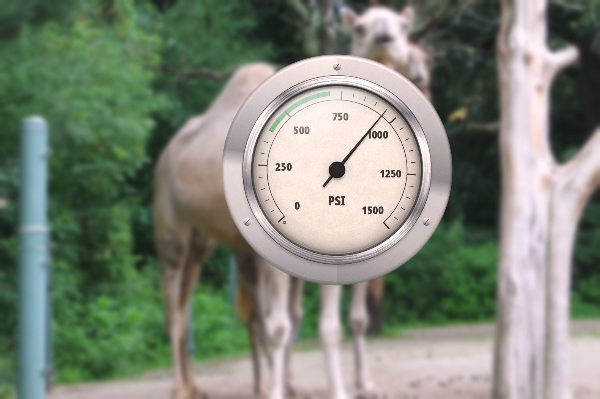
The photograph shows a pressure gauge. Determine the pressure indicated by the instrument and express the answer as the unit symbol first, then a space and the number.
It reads psi 950
